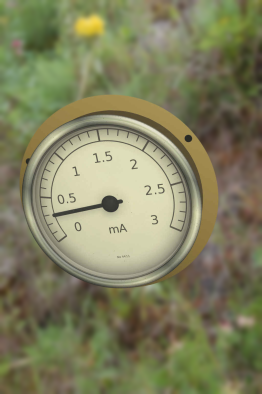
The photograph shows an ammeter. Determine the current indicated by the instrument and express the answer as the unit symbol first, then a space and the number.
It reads mA 0.3
